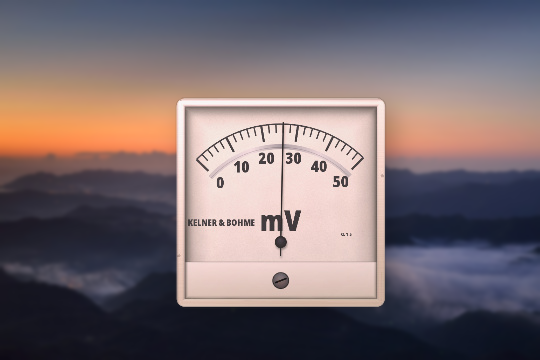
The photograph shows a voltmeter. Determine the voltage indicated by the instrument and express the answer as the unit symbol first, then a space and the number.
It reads mV 26
